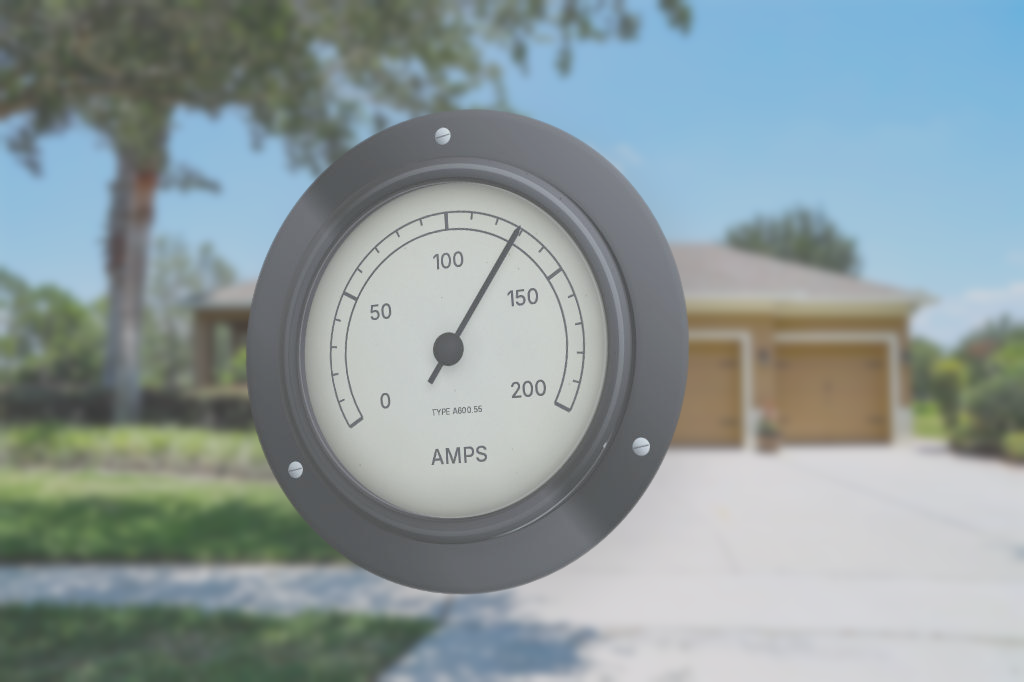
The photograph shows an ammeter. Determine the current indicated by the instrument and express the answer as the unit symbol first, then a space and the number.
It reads A 130
